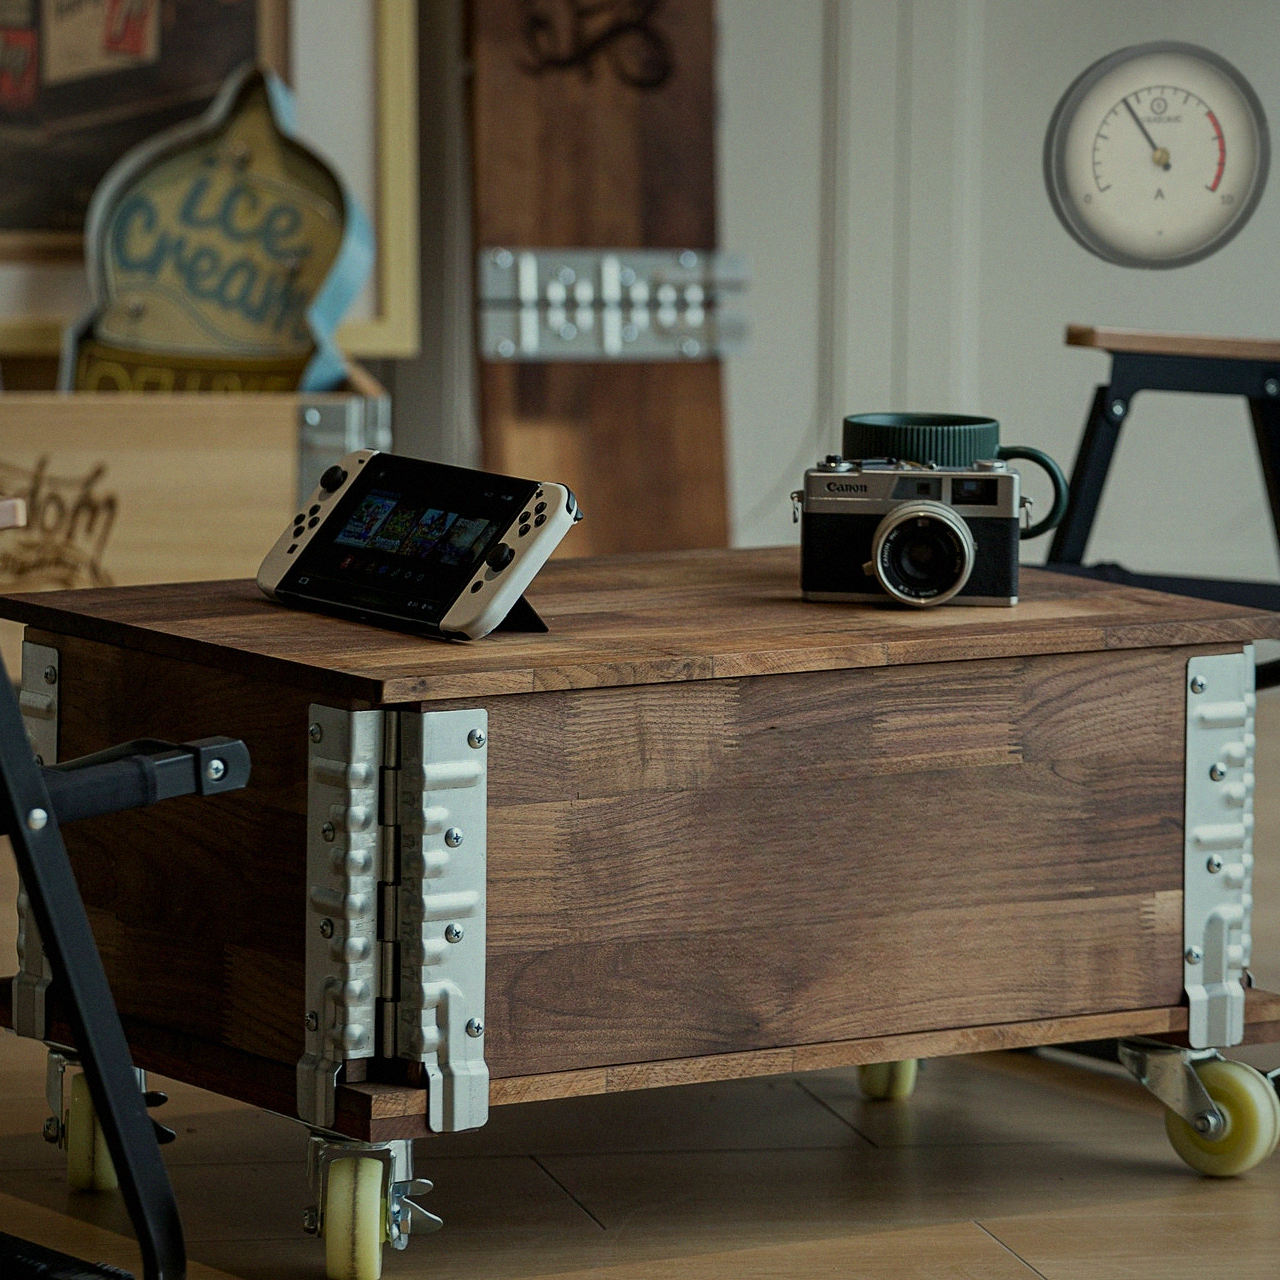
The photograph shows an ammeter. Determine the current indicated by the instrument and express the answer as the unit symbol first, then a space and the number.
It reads A 3.5
